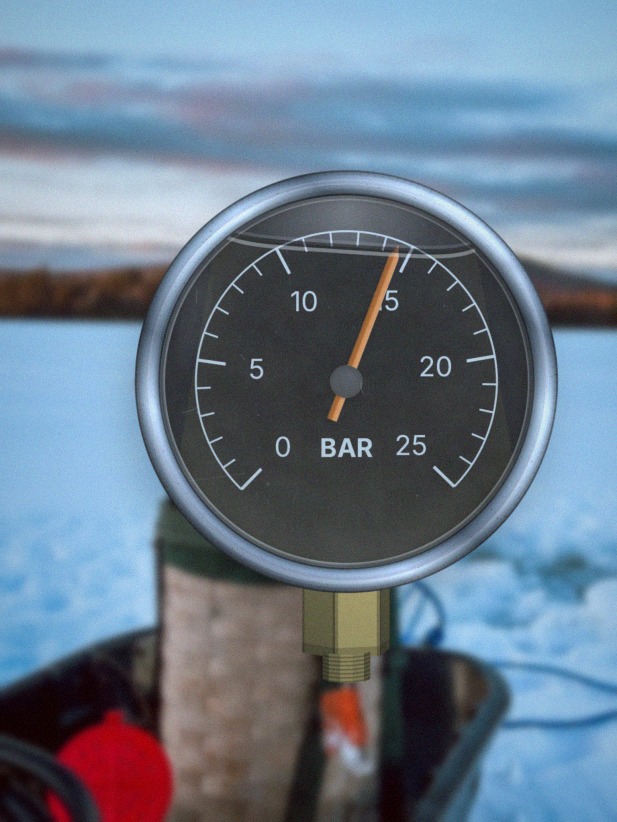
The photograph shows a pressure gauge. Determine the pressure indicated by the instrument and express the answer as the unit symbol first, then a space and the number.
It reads bar 14.5
